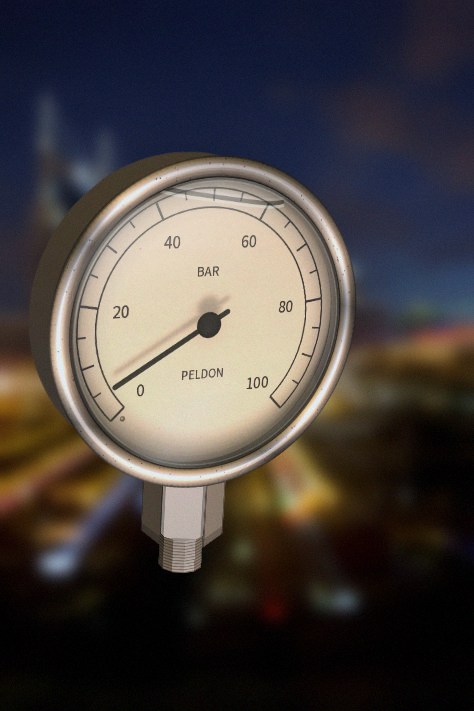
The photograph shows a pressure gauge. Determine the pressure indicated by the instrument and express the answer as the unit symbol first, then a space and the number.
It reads bar 5
